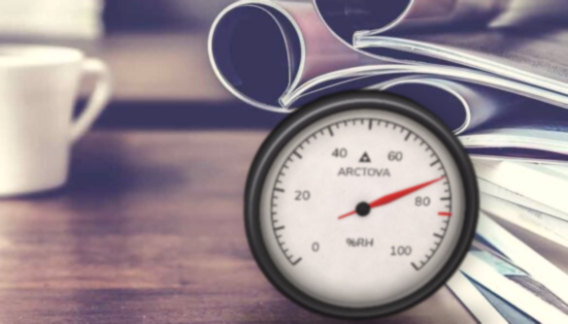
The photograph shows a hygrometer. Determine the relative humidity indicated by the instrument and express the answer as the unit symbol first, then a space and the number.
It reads % 74
